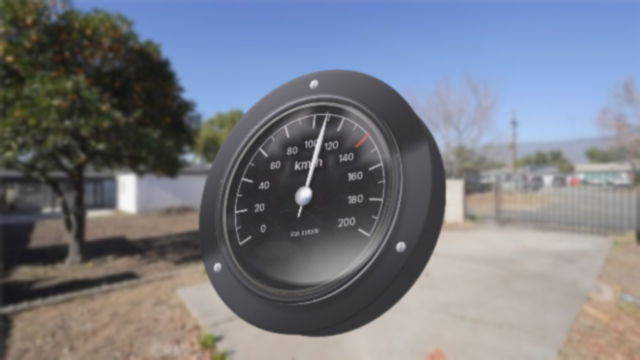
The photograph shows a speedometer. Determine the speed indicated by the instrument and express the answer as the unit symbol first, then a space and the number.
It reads km/h 110
